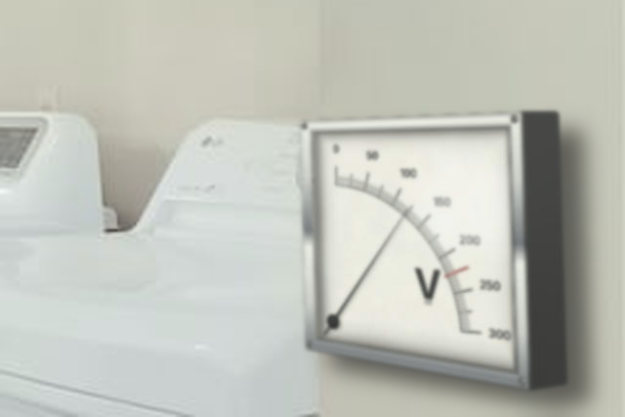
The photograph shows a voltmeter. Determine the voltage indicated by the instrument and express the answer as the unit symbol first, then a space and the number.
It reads V 125
